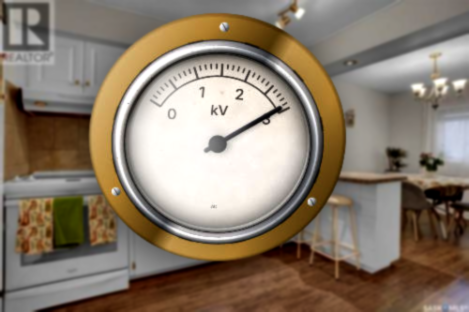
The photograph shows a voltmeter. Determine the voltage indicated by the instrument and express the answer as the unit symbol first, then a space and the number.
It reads kV 2.9
